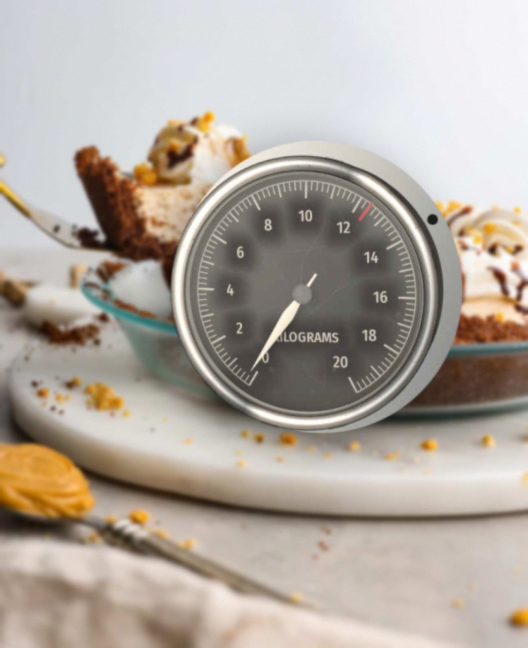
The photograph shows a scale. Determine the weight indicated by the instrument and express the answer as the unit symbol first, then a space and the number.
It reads kg 0.2
